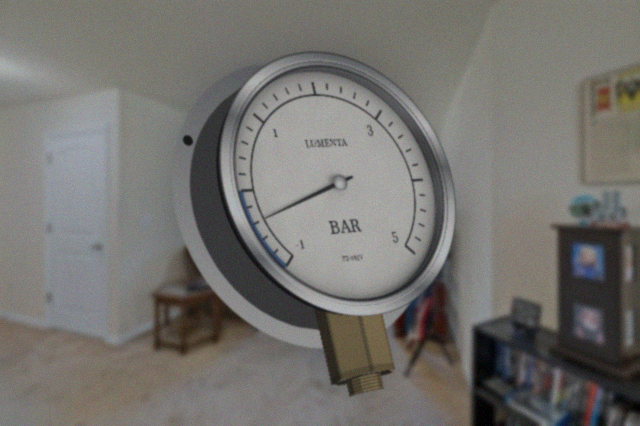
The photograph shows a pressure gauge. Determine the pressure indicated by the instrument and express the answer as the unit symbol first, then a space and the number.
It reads bar -0.4
